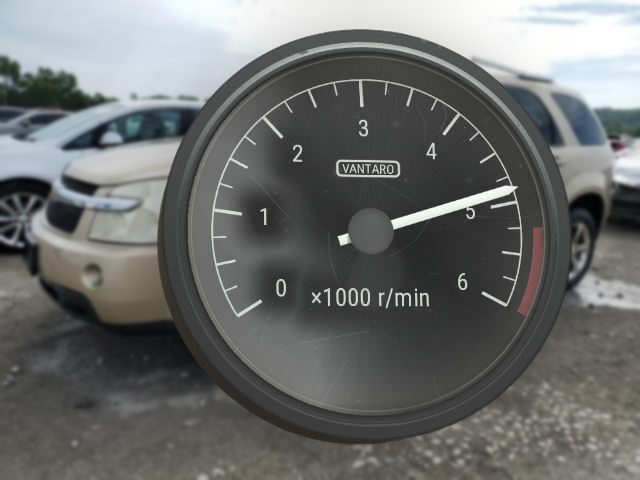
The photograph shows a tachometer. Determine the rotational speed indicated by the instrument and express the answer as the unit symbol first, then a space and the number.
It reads rpm 4875
